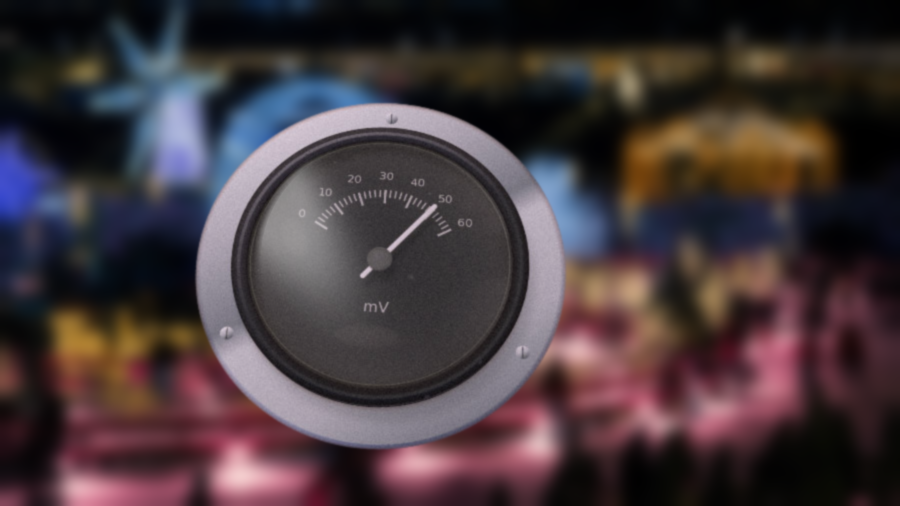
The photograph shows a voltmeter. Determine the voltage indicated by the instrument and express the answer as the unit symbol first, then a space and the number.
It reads mV 50
